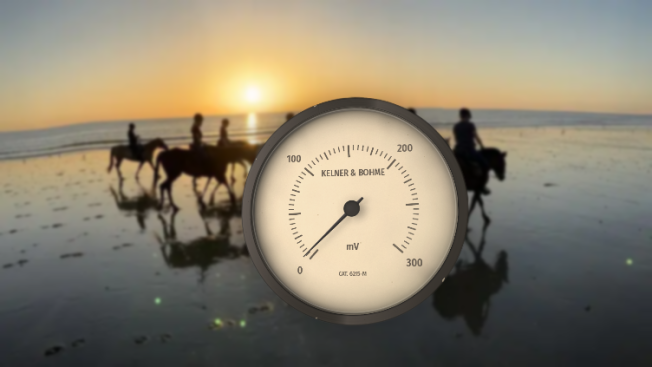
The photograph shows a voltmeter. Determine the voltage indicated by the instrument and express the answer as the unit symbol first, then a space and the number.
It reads mV 5
